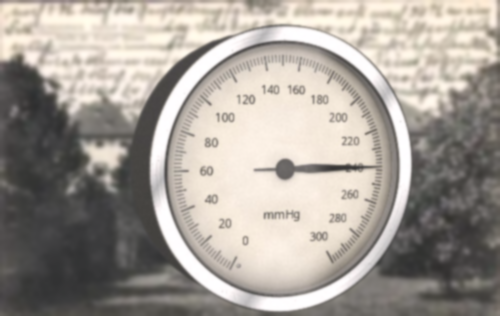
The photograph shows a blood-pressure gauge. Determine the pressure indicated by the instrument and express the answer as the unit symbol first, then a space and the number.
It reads mmHg 240
